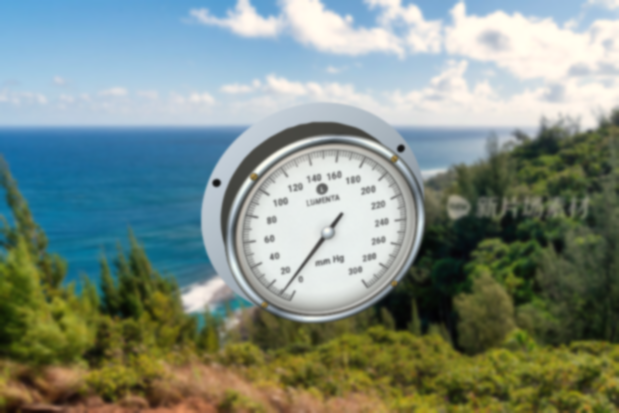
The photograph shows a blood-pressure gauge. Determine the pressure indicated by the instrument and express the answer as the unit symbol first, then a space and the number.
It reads mmHg 10
